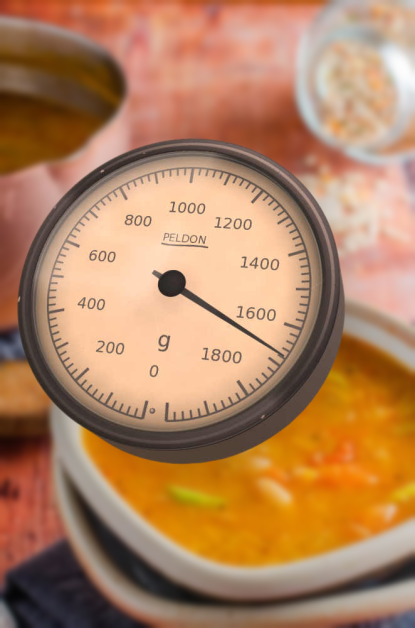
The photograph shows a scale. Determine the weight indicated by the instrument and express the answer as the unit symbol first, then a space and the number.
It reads g 1680
